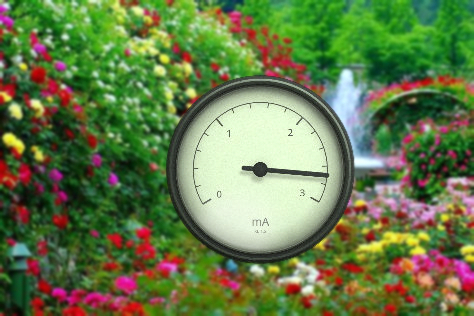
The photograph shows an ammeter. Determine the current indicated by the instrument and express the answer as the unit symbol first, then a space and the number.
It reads mA 2.7
